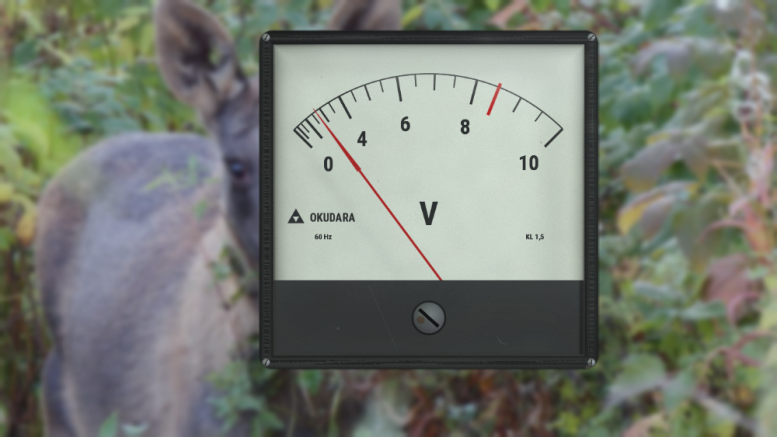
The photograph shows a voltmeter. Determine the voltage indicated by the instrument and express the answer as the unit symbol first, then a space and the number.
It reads V 2.75
